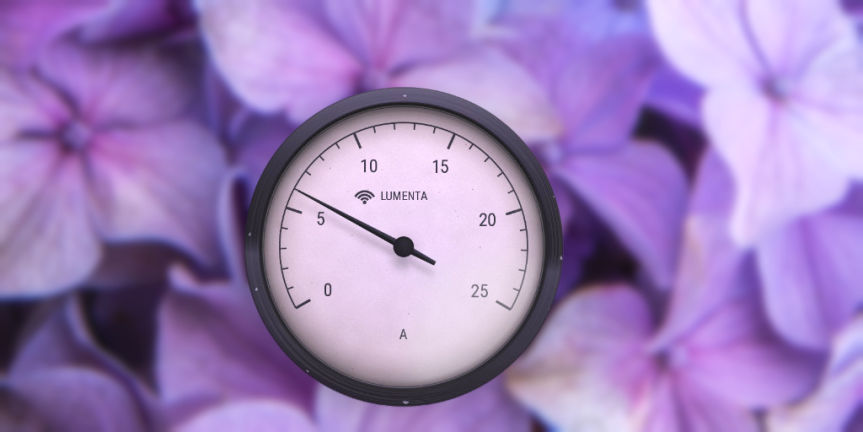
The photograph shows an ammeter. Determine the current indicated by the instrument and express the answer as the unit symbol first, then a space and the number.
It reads A 6
